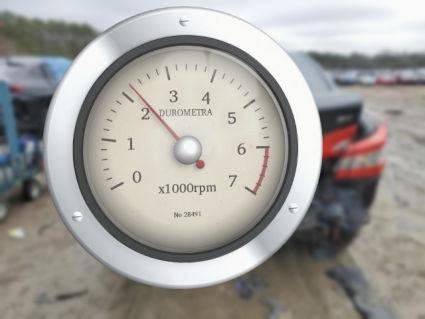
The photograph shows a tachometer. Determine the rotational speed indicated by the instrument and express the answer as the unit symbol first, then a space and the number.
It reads rpm 2200
